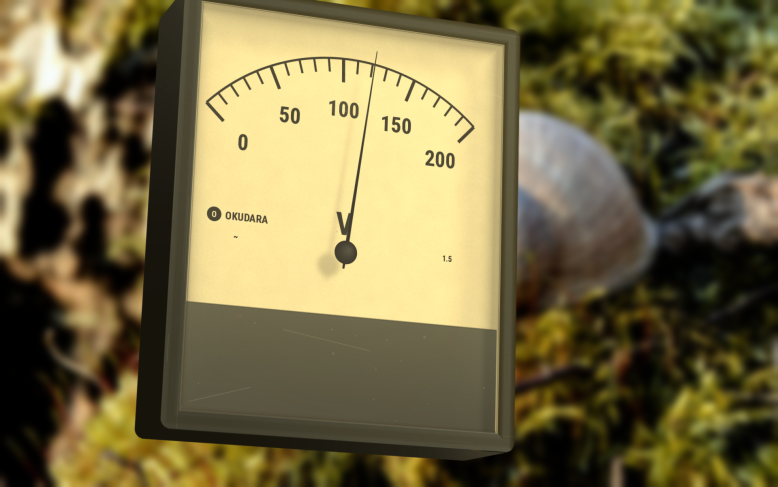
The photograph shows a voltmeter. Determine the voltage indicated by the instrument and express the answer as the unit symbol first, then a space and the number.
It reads V 120
